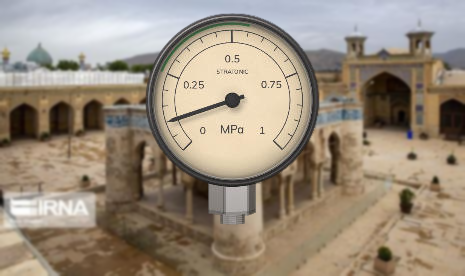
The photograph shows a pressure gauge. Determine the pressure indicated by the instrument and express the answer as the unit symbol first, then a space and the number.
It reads MPa 0.1
